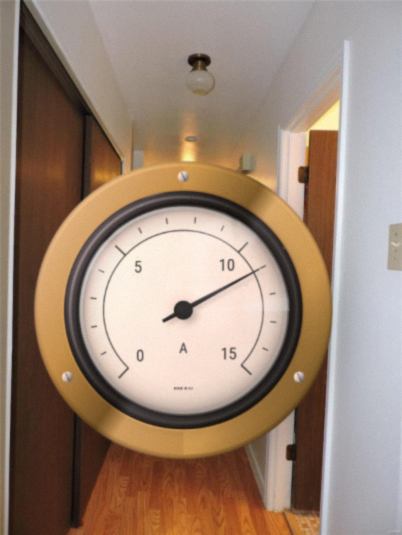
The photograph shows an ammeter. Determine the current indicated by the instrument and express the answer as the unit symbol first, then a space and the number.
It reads A 11
